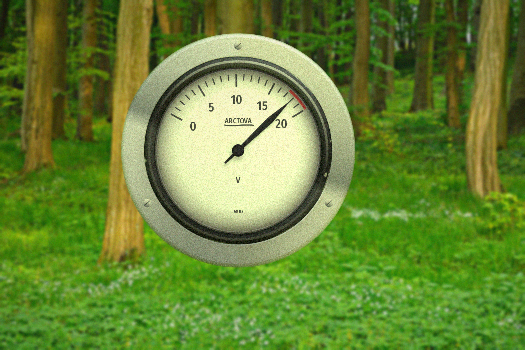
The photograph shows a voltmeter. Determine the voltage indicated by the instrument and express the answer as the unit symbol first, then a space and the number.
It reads V 18
